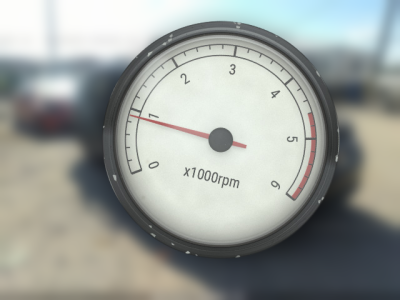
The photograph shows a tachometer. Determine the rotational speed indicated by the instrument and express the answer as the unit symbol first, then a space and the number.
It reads rpm 900
